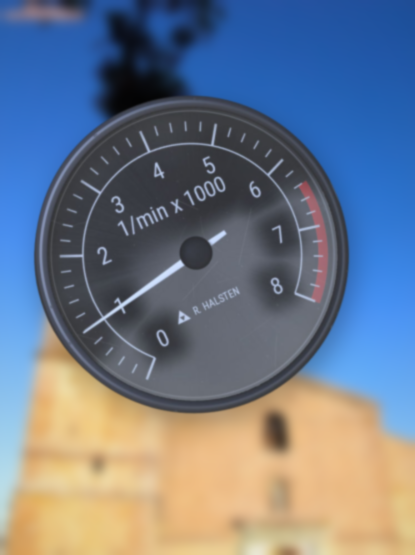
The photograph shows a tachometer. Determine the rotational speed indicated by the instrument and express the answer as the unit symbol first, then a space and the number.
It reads rpm 1000
